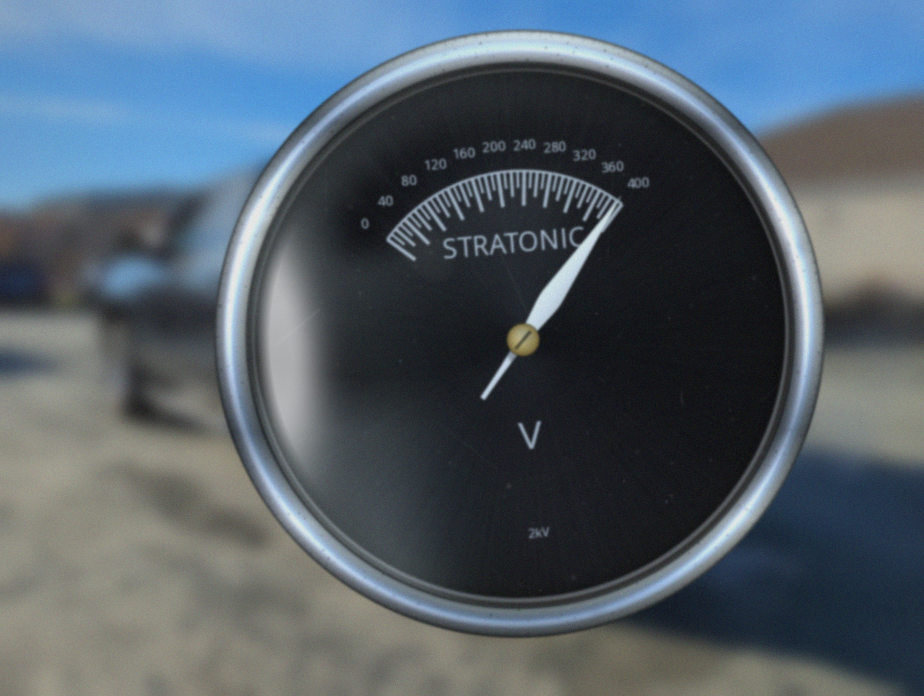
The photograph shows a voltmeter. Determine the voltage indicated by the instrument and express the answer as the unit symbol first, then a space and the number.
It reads V 390
